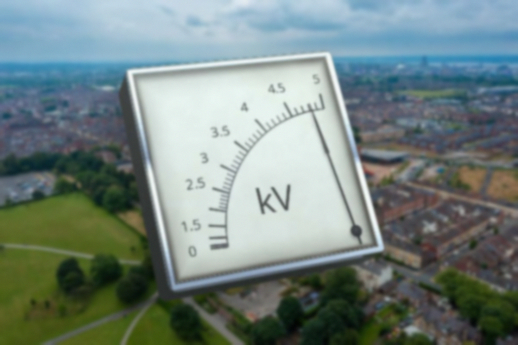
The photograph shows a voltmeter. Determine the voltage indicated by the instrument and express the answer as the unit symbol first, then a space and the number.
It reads kV 4.8
